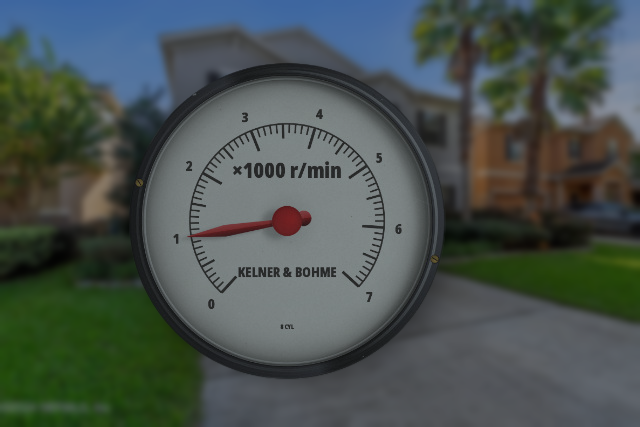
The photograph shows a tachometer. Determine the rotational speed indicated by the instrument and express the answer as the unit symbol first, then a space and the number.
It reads rpm 1000
